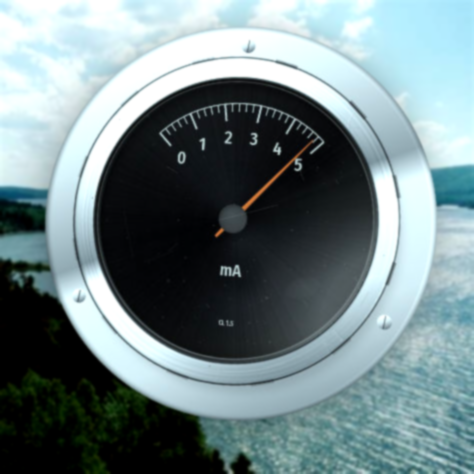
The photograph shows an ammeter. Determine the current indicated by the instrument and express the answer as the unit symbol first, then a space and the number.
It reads mA 4.8
